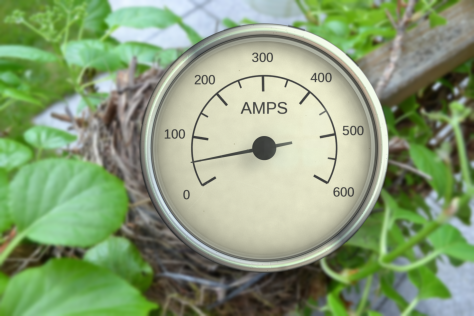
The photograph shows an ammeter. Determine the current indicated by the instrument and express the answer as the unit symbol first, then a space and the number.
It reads A 50
